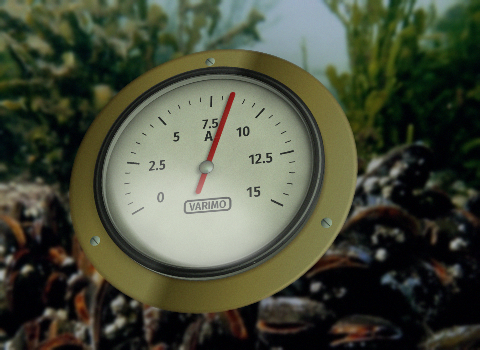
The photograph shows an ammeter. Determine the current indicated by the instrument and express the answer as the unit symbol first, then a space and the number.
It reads A 8.5
